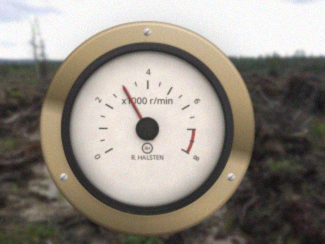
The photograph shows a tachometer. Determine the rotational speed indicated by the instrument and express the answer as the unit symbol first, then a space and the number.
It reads rpm 3000
